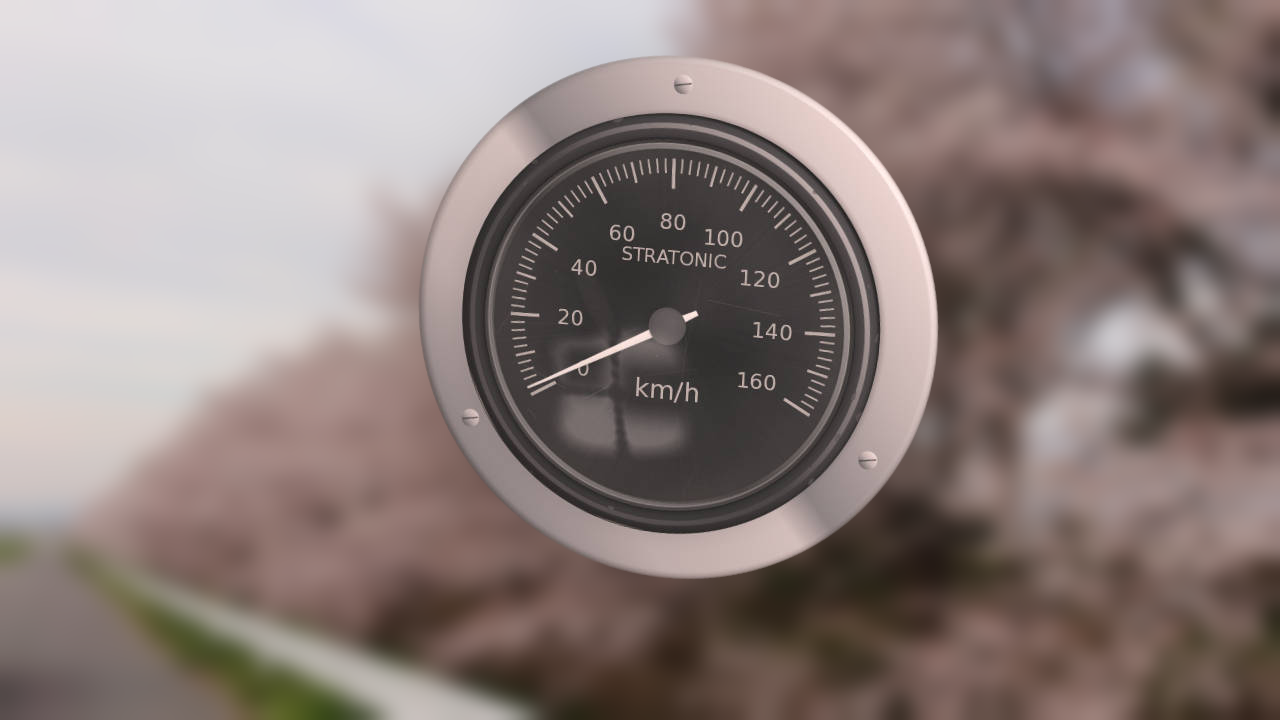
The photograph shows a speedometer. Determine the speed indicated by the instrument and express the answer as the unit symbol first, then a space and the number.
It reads km/h 2
